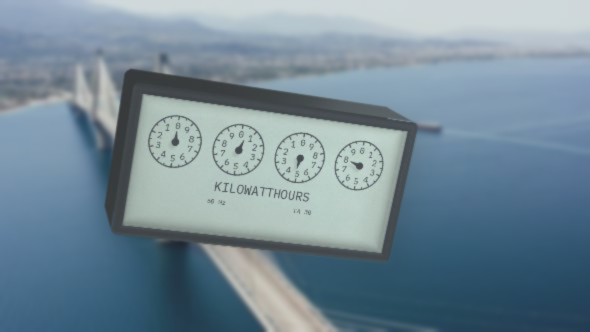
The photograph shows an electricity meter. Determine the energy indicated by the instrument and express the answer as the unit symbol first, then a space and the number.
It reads kWh 48
